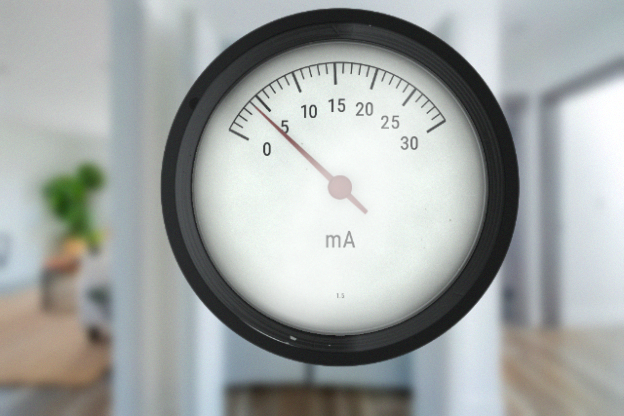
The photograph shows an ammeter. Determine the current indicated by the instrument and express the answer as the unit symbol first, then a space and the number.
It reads mA 4
